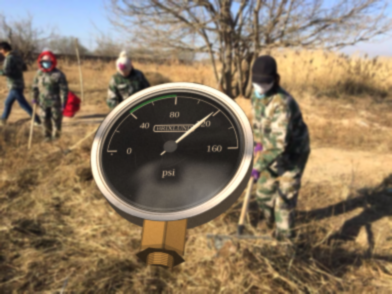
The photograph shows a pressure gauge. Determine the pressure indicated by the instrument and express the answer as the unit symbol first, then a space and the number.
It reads psi 120
